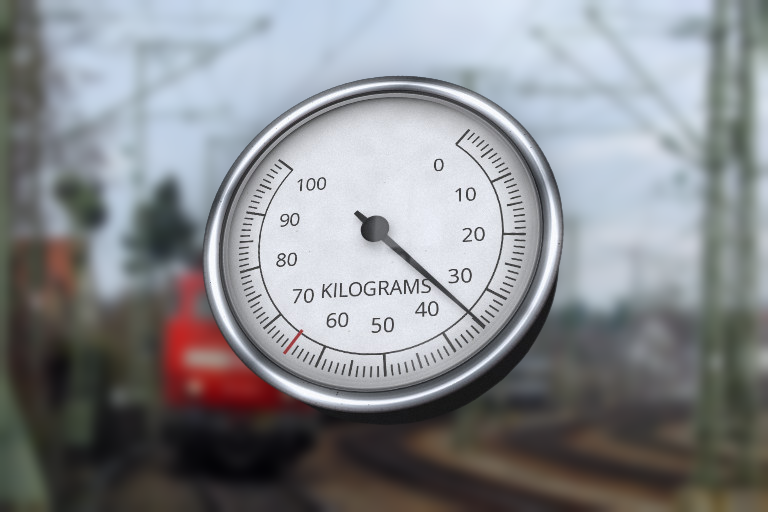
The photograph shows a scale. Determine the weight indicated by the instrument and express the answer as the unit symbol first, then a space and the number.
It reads kg 35
